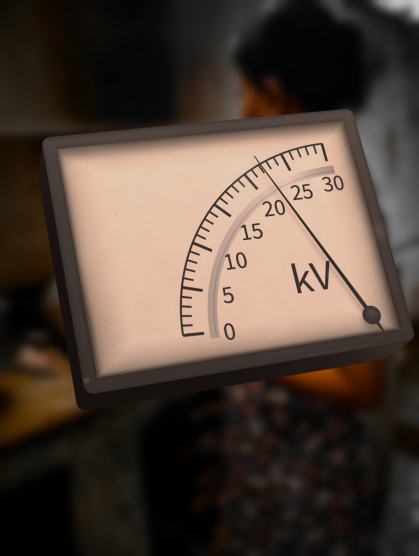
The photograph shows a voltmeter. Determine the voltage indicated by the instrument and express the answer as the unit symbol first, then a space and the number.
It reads kV 22
